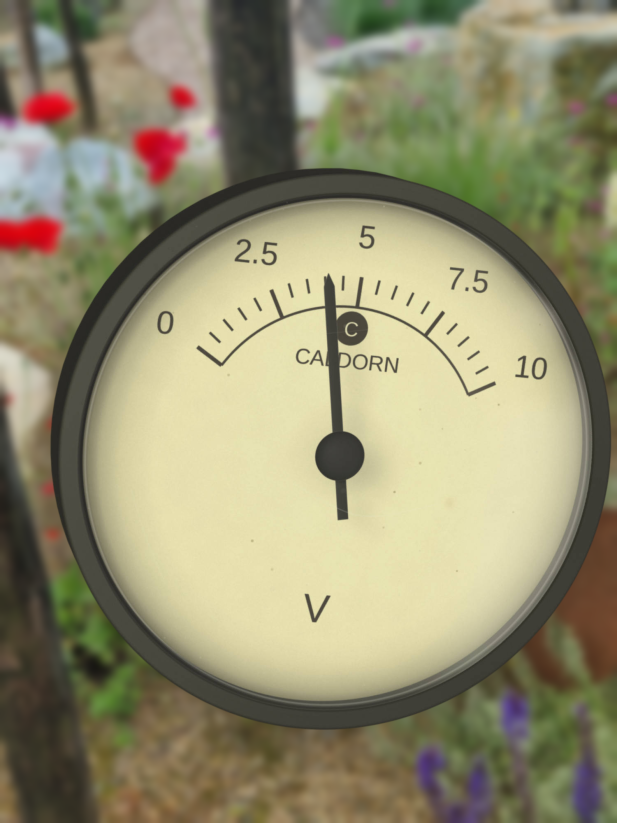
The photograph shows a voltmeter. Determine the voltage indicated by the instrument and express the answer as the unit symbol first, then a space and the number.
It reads V 4
